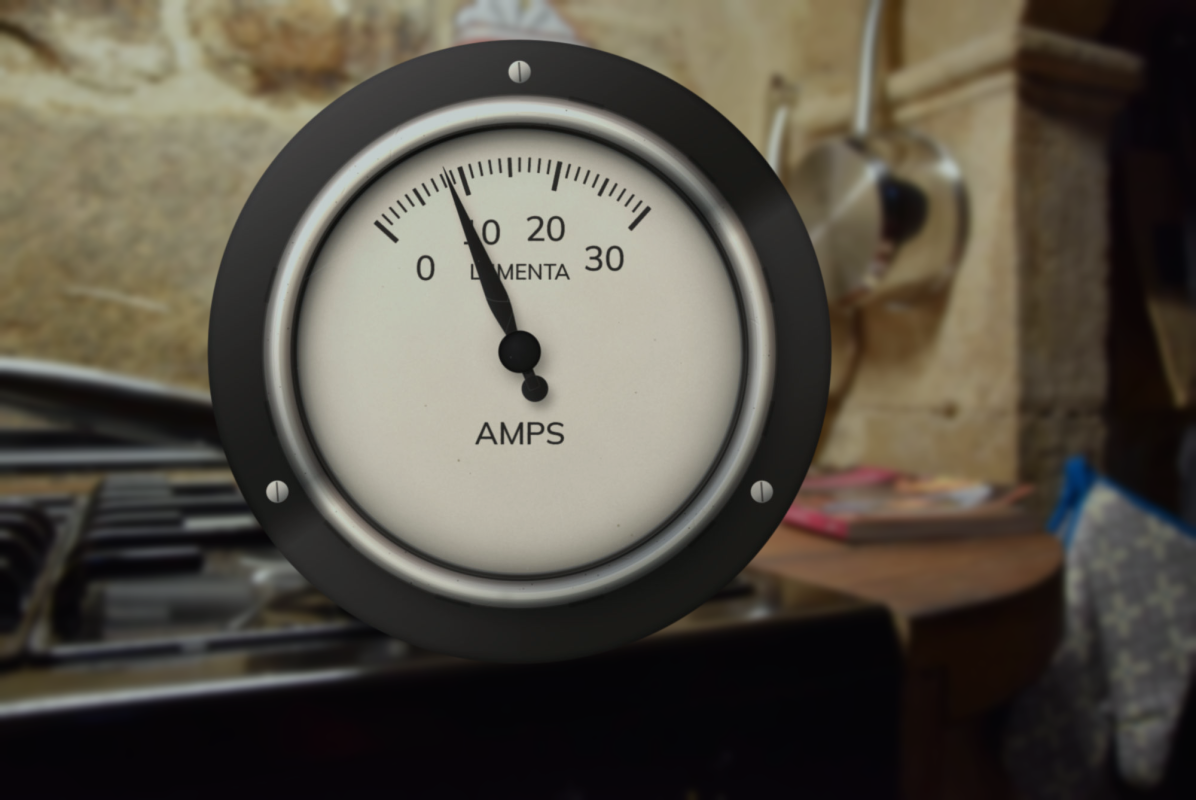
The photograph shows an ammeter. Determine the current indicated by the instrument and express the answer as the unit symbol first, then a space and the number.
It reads A 8.5
